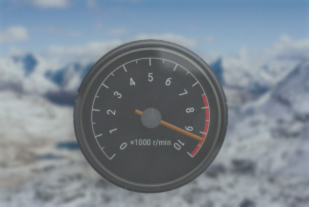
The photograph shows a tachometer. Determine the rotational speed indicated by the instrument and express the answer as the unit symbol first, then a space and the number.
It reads rpm 9250
